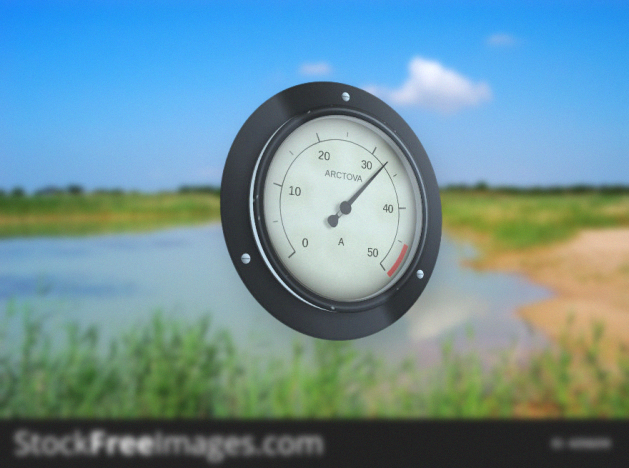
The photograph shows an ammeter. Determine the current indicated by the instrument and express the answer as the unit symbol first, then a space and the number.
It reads A 32.5
